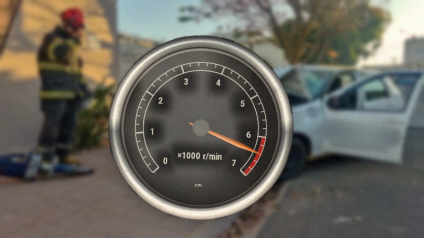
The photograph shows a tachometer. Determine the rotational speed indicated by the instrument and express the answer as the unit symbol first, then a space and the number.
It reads rpm 6400
